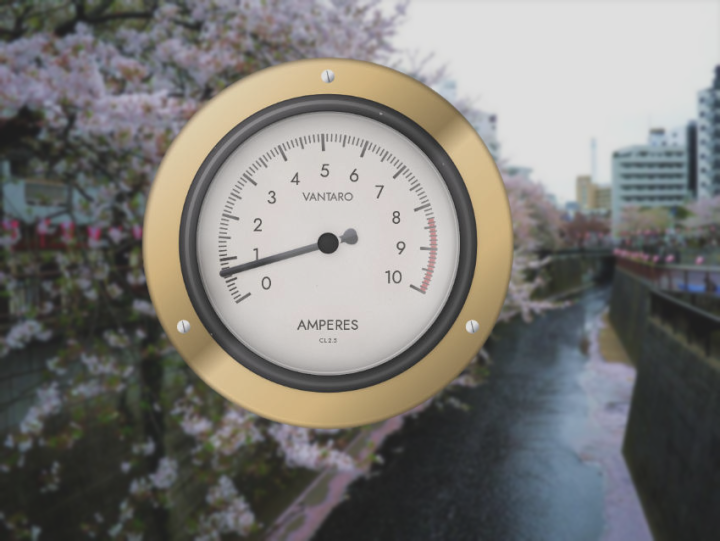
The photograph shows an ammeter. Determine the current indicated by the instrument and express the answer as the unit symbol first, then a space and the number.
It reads A 0.7
